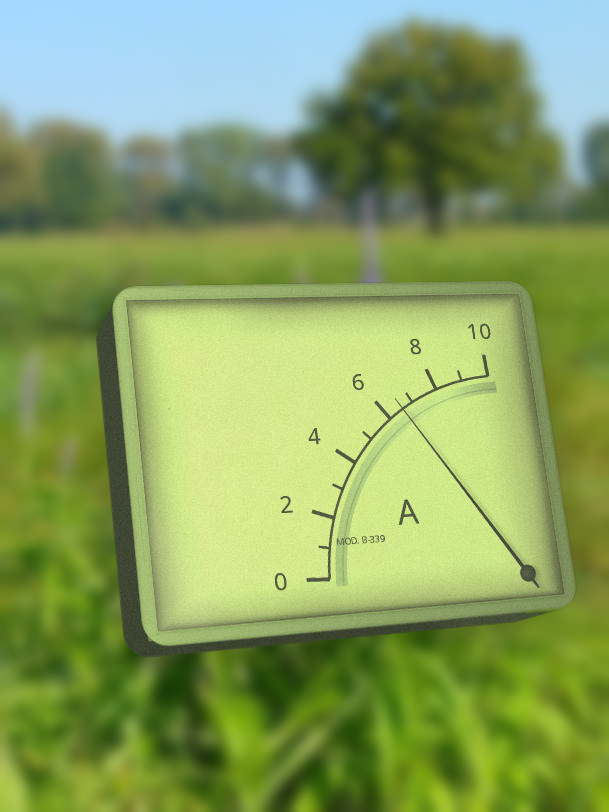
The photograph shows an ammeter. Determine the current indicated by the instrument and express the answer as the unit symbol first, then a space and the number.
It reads A 6.5
